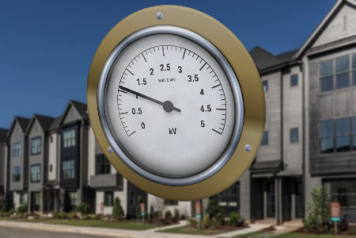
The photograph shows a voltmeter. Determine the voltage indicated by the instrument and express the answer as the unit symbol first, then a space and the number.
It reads kV 1.1
